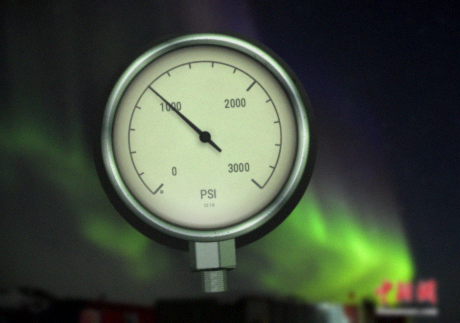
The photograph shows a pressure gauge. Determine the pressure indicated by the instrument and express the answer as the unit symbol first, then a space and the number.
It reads psi 1000
